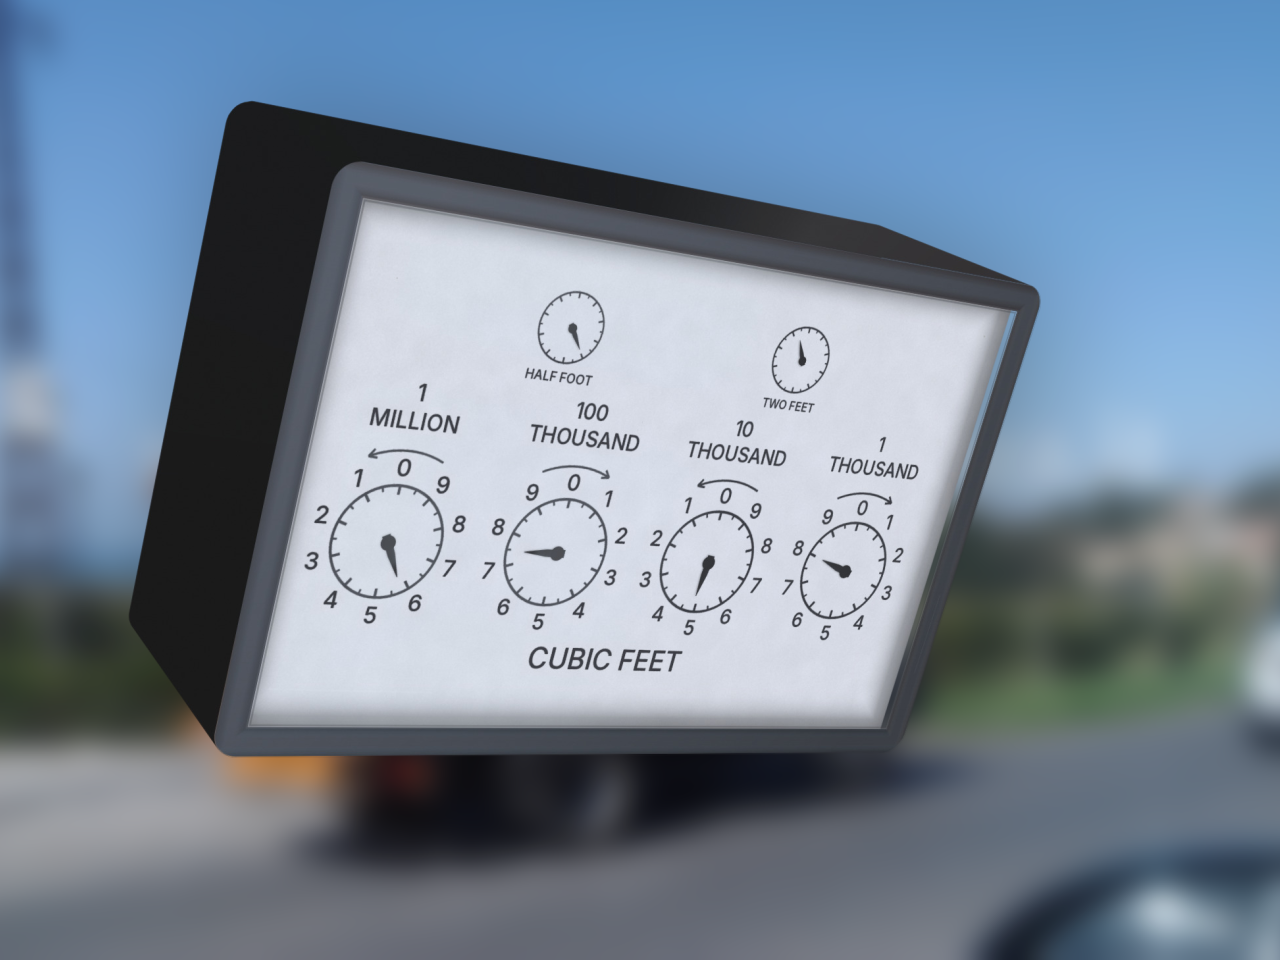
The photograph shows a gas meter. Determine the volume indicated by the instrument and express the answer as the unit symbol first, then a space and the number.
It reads ft³ 574800
